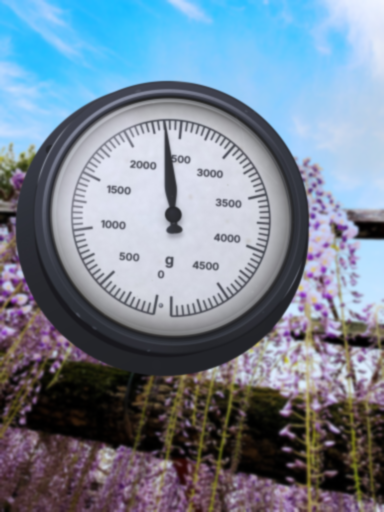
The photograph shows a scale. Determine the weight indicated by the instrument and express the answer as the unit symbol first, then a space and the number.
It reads g 2350
